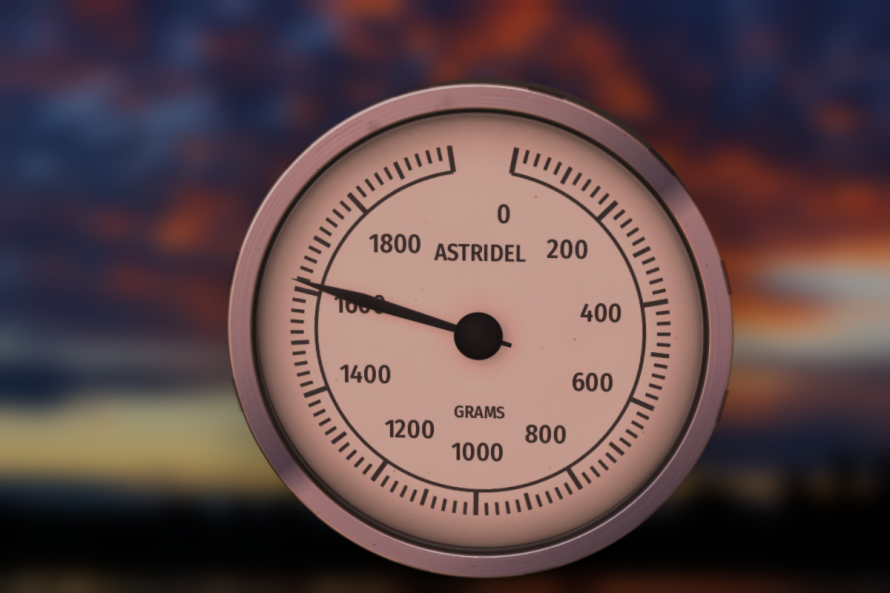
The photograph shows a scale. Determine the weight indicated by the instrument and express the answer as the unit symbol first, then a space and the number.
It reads g 1620
